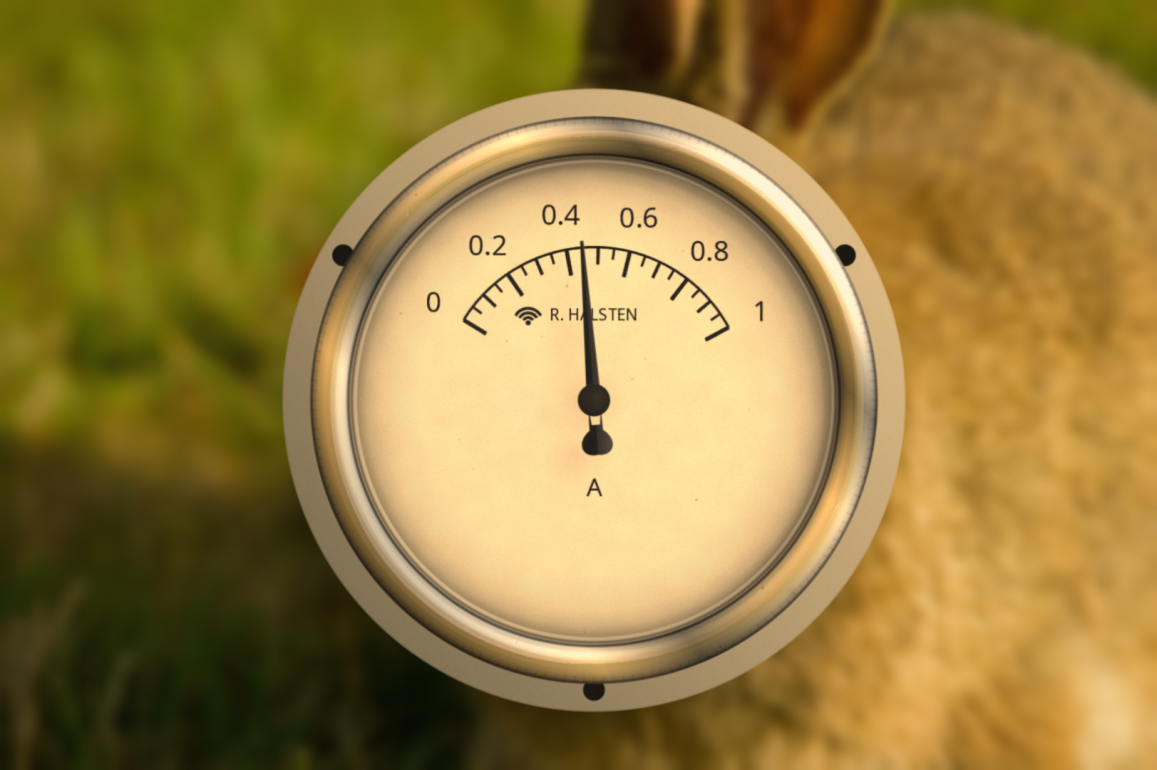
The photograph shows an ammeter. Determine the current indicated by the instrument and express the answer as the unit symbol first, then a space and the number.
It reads A 0.45
